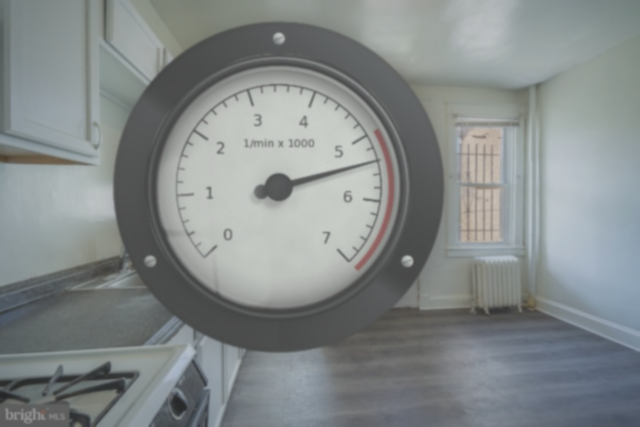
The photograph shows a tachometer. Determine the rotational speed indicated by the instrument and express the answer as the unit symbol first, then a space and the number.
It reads rpm 5400
